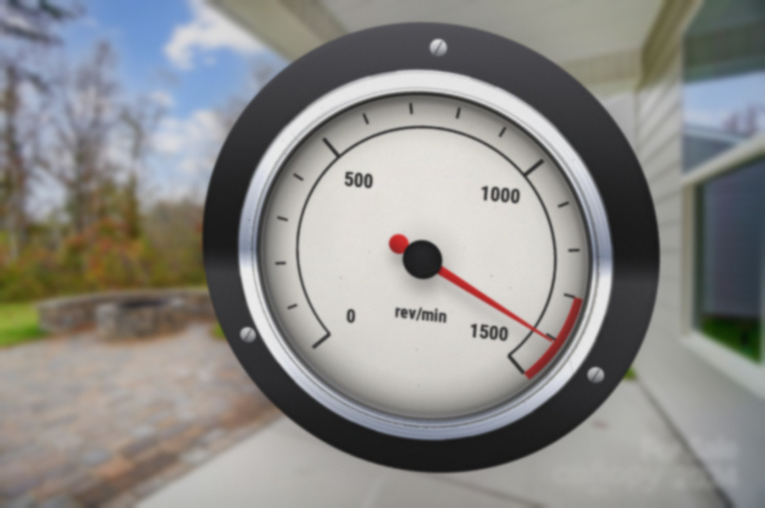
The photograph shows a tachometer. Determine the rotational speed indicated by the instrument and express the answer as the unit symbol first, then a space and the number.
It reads rpm 1400
